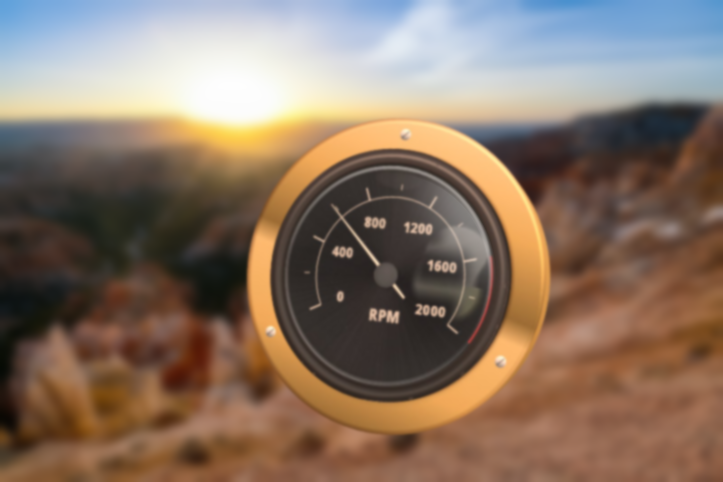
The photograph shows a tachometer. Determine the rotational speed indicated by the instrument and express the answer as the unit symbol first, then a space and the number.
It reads rpm 600
